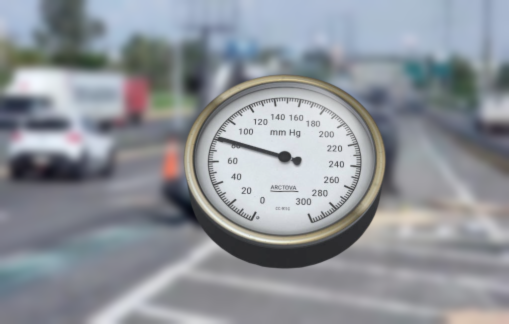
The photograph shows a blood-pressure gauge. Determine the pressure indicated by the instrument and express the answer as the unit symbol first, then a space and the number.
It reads mmHg 80
